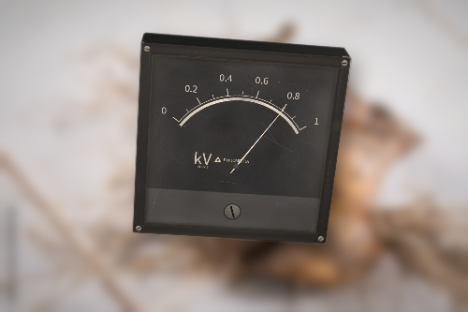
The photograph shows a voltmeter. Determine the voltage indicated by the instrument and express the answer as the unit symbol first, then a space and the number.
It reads kV 0.8
